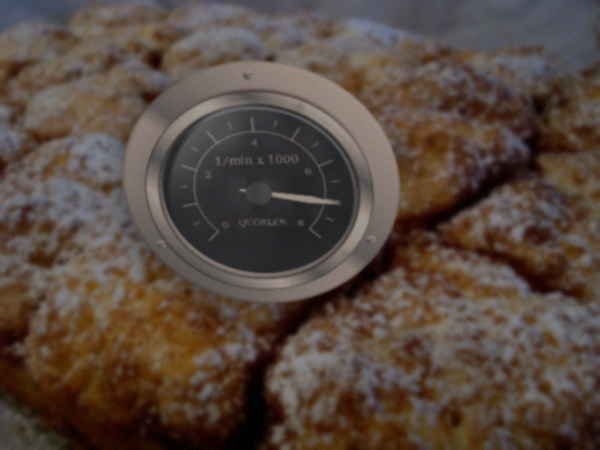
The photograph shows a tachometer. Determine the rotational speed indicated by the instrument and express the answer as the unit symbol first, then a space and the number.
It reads rpm 7000
